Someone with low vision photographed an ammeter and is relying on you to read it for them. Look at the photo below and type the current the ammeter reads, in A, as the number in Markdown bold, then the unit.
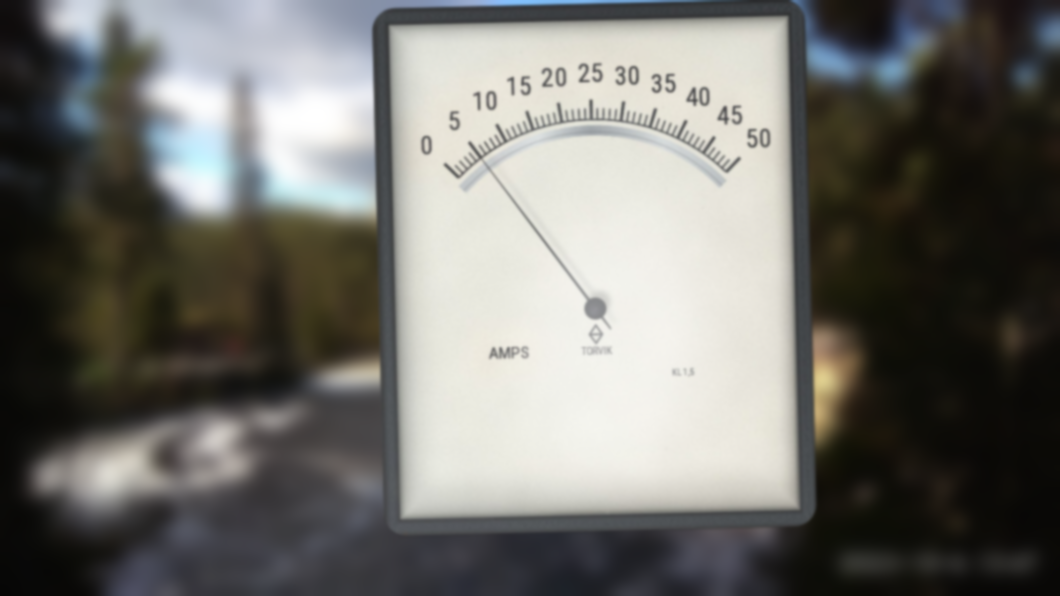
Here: **5** A
